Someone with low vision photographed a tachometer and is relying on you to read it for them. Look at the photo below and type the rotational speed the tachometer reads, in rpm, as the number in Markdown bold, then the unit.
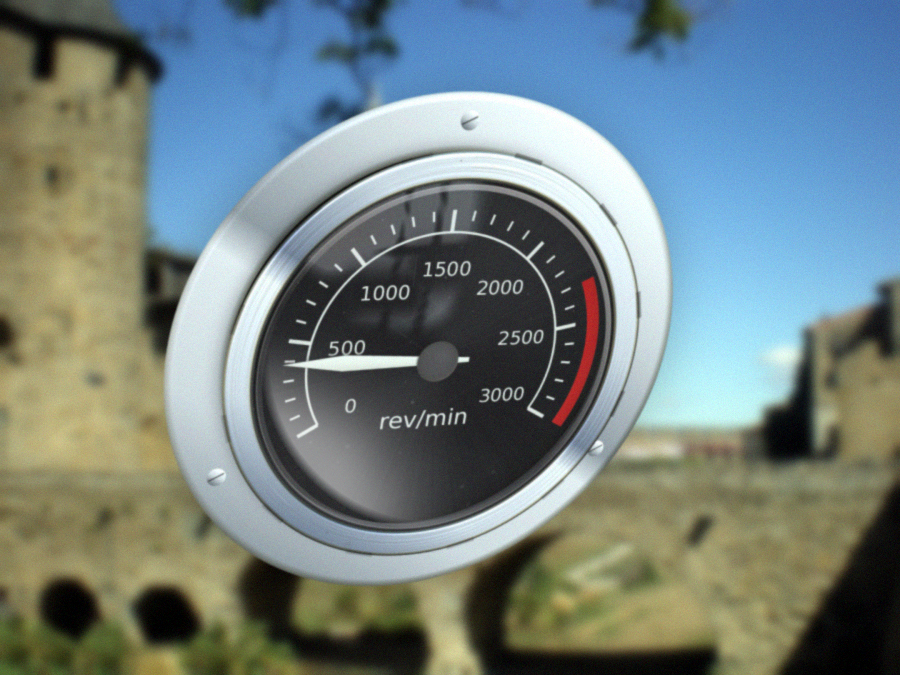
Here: **400** rpm
